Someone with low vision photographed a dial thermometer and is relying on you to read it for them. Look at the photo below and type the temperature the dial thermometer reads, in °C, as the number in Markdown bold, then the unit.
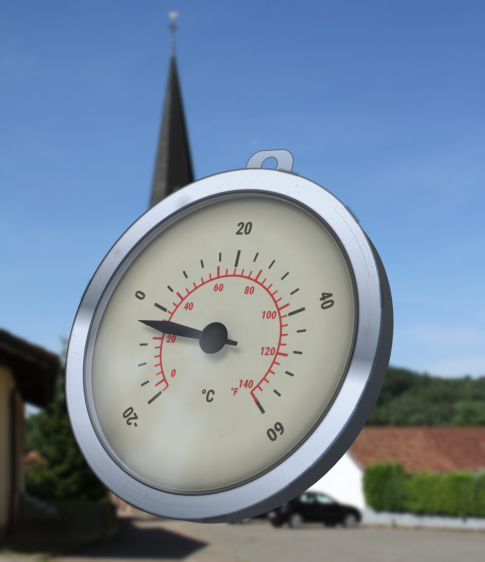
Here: **-4** °C
